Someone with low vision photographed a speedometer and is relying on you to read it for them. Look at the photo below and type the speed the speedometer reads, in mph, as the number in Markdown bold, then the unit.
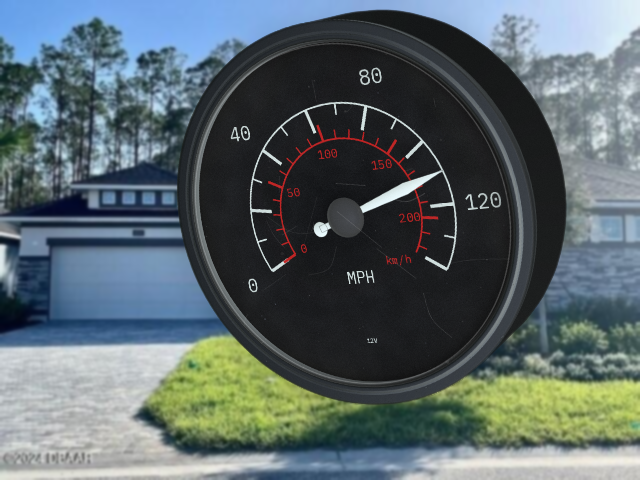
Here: **110** mph
